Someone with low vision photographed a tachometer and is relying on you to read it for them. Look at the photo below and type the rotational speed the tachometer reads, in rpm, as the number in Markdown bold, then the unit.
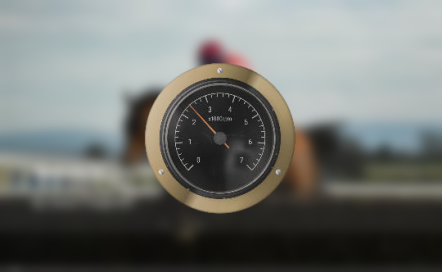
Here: **2400** rpm
